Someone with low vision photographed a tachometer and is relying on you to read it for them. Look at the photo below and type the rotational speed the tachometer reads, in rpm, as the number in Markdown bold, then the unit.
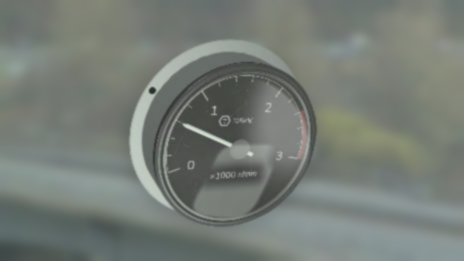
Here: **600** rpm
